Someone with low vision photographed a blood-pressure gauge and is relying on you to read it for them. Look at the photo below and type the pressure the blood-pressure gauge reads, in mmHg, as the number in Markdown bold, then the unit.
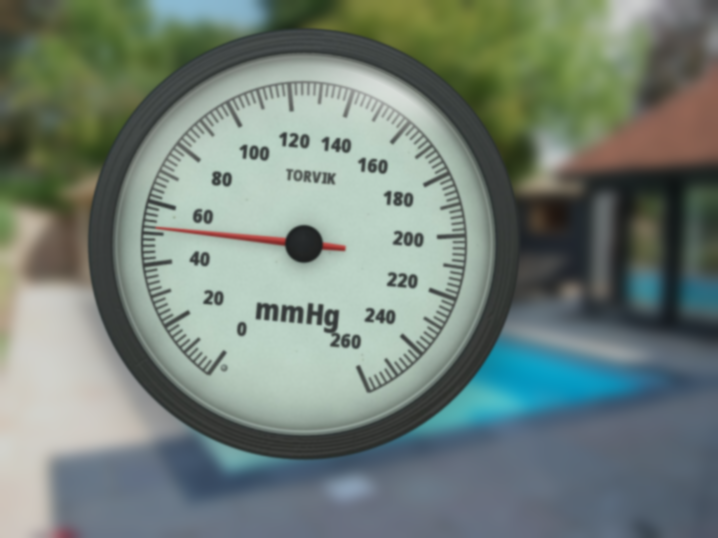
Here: **52** mmHg
